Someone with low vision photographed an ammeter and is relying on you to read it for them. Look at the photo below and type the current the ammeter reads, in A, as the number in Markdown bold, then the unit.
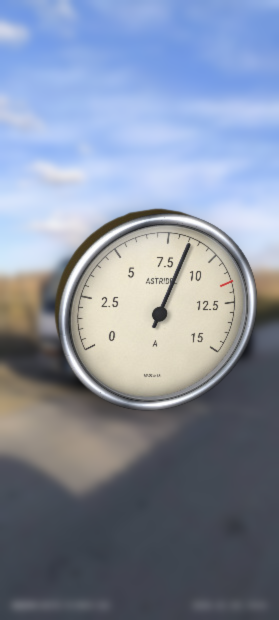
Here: **8.5** A
